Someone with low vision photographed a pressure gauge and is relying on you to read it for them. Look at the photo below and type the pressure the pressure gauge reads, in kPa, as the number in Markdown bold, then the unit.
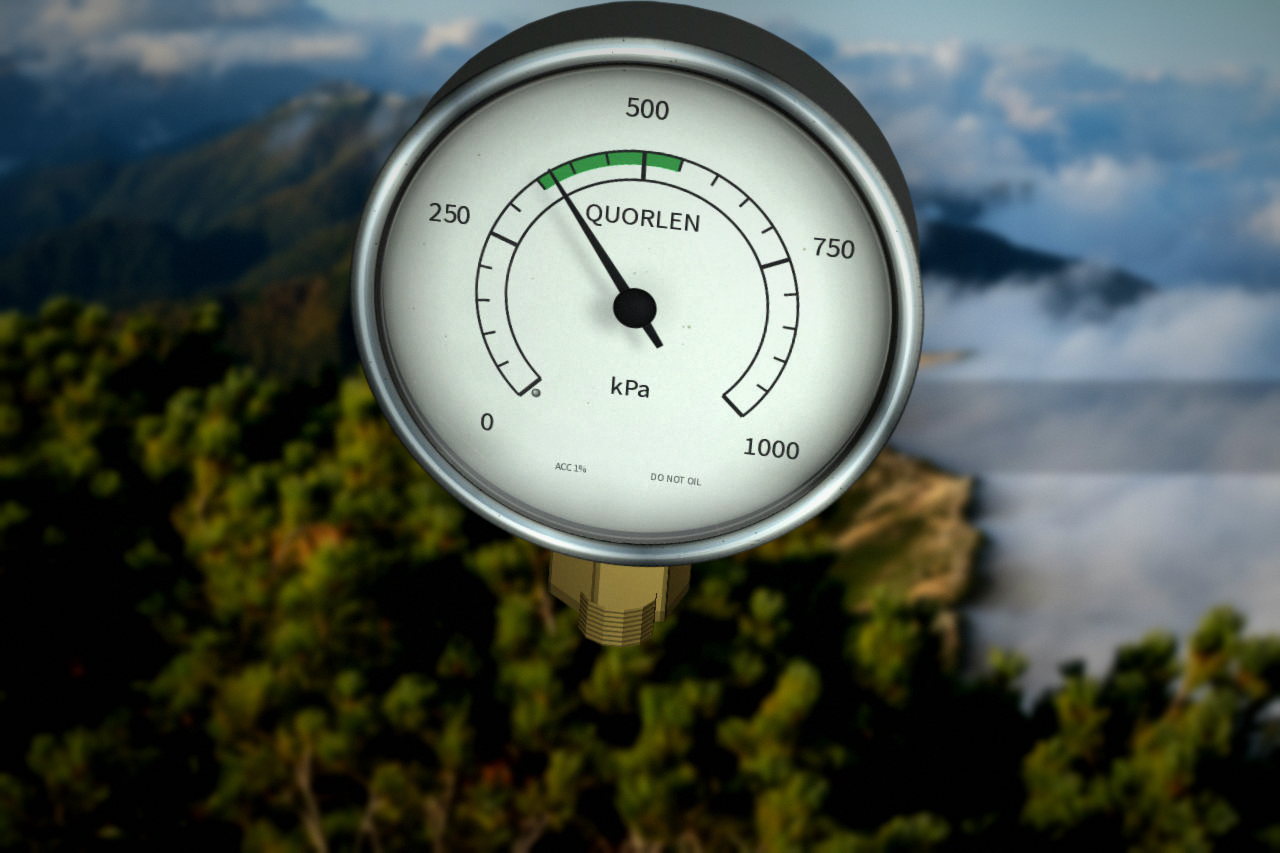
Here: **375** kPa
